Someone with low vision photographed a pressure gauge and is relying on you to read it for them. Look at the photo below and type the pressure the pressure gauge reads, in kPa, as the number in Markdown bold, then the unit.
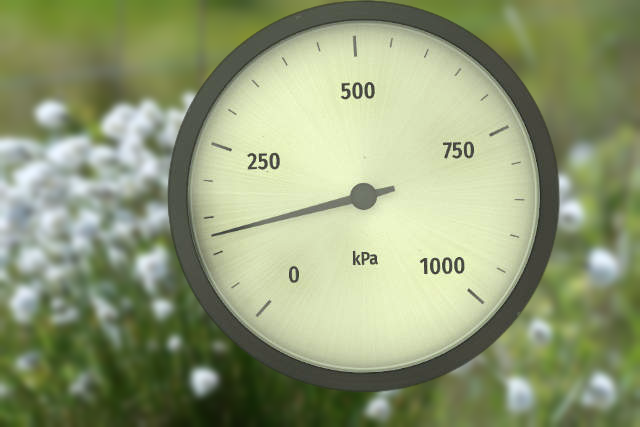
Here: **125** kPa
